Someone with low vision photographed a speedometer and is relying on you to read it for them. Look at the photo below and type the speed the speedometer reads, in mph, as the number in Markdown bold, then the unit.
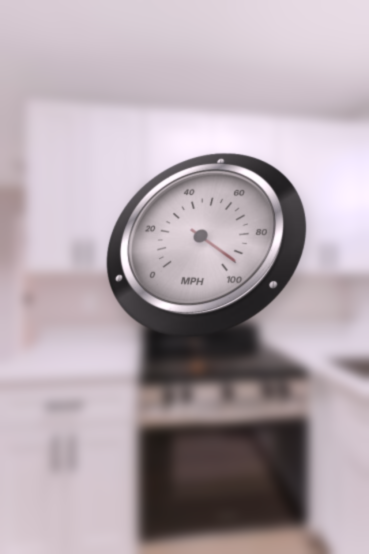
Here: **95** mph
